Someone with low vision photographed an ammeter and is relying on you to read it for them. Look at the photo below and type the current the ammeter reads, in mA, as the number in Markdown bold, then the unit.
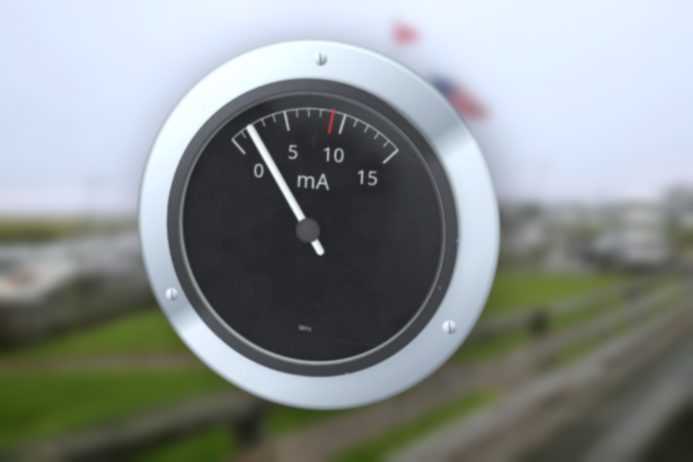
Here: **2** mA
